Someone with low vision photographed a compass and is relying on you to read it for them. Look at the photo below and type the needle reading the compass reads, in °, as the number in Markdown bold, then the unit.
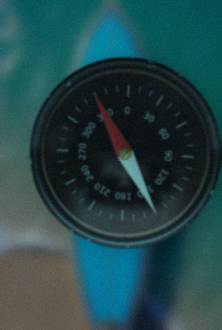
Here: **330** °
